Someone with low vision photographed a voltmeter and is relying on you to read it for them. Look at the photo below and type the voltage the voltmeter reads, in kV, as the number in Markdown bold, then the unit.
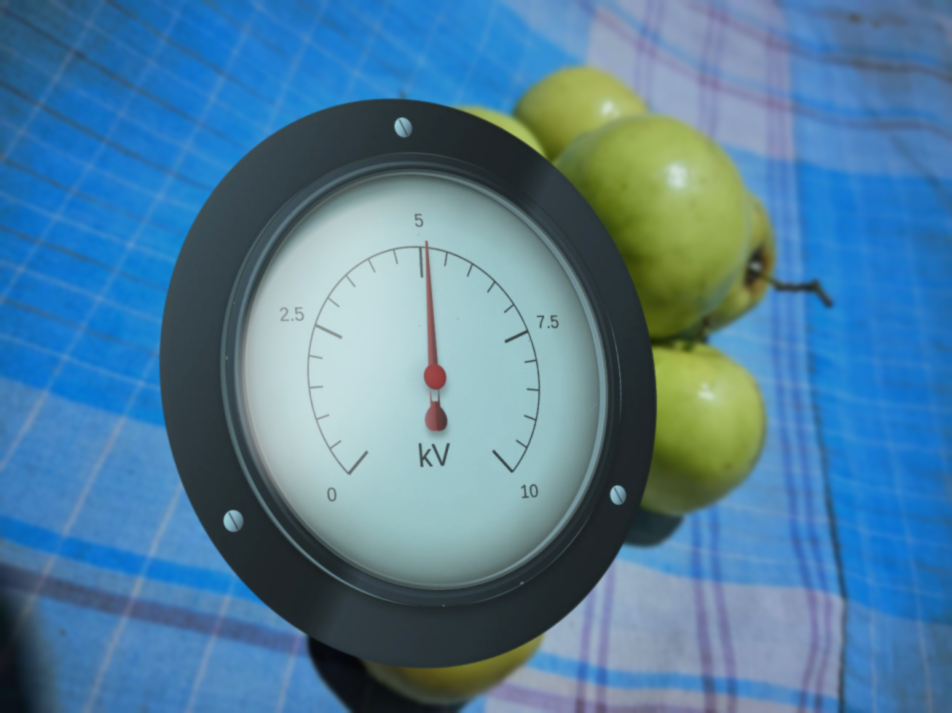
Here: **5** kV
